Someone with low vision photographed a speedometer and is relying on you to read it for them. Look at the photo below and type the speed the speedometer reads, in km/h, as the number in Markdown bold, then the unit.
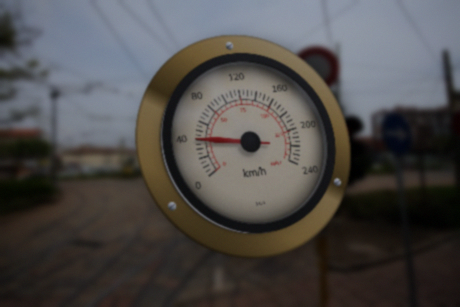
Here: **40** km/h
